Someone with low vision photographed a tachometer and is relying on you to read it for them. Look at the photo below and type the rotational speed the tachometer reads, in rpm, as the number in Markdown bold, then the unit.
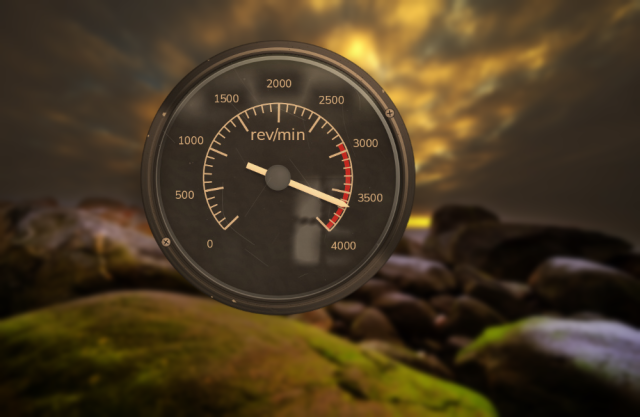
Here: **3650** rpm
